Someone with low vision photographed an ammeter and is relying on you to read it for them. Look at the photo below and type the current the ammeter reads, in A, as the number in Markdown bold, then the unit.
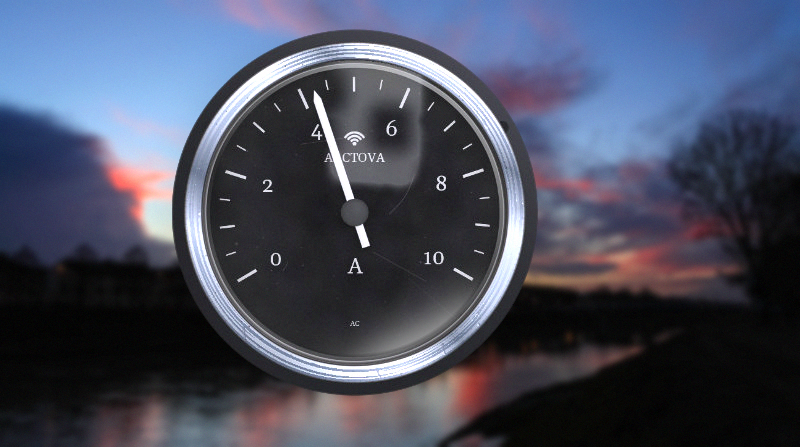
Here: **4.25** A
